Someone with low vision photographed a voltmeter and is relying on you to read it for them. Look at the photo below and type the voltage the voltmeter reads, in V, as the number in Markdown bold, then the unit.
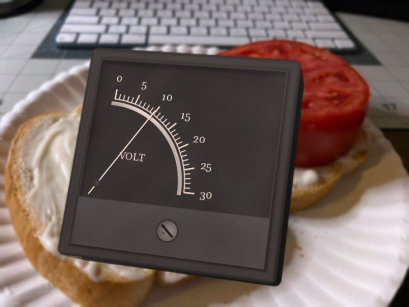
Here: **10** V
